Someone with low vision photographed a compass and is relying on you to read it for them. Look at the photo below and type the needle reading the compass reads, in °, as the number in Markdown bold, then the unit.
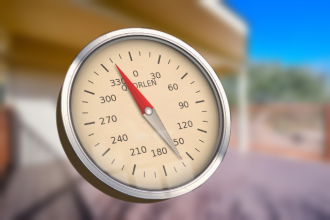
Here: **340** °
